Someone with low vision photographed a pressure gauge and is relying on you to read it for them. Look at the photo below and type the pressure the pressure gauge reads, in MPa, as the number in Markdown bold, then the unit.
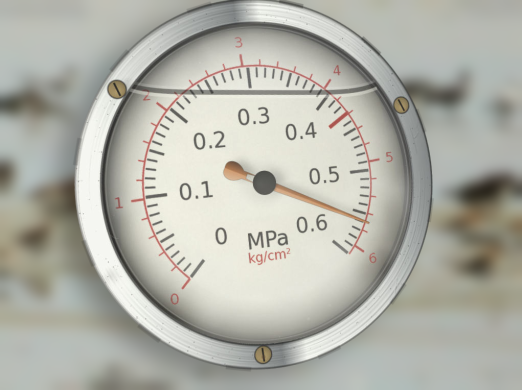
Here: **0.56** MPa
